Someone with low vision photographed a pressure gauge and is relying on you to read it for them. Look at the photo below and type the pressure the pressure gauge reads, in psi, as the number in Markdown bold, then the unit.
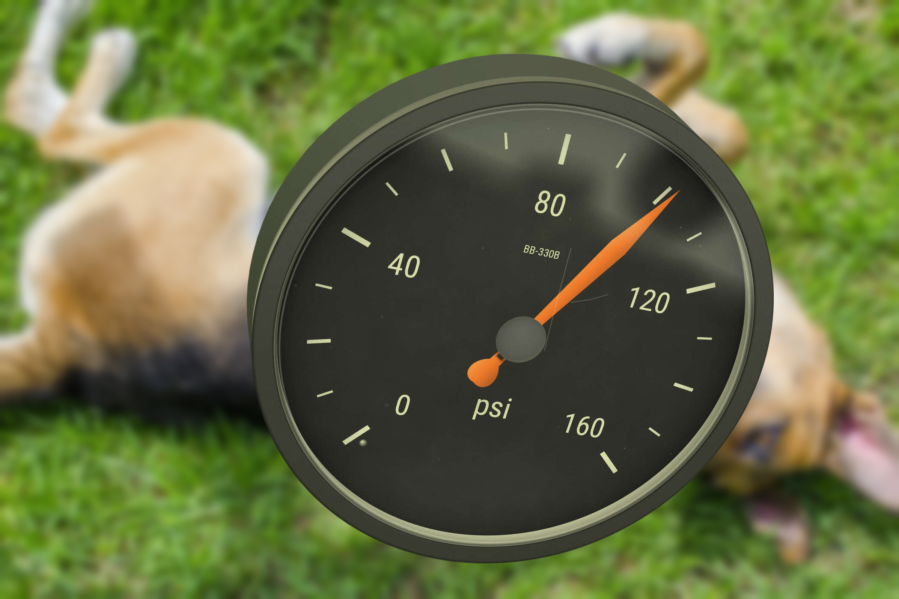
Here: **100** psi
